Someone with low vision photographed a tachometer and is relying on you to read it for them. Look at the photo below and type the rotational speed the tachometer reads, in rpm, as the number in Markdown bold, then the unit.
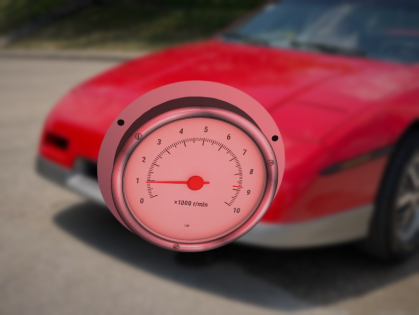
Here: **1000** rpm
